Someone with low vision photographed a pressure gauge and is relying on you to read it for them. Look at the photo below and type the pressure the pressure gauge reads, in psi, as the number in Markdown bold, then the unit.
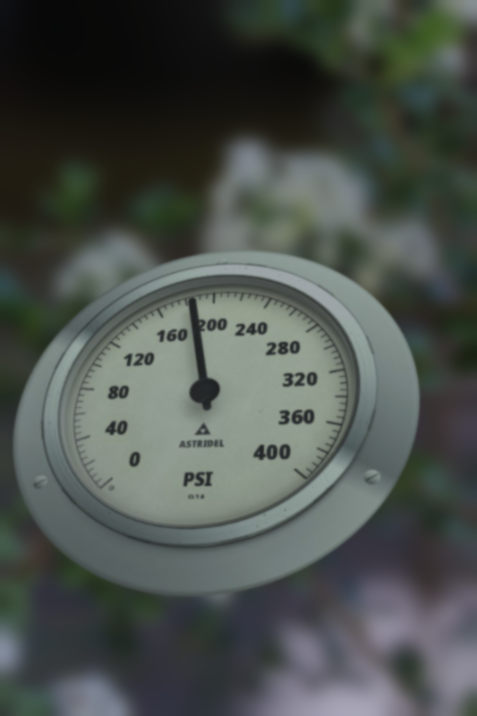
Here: **185** psi
